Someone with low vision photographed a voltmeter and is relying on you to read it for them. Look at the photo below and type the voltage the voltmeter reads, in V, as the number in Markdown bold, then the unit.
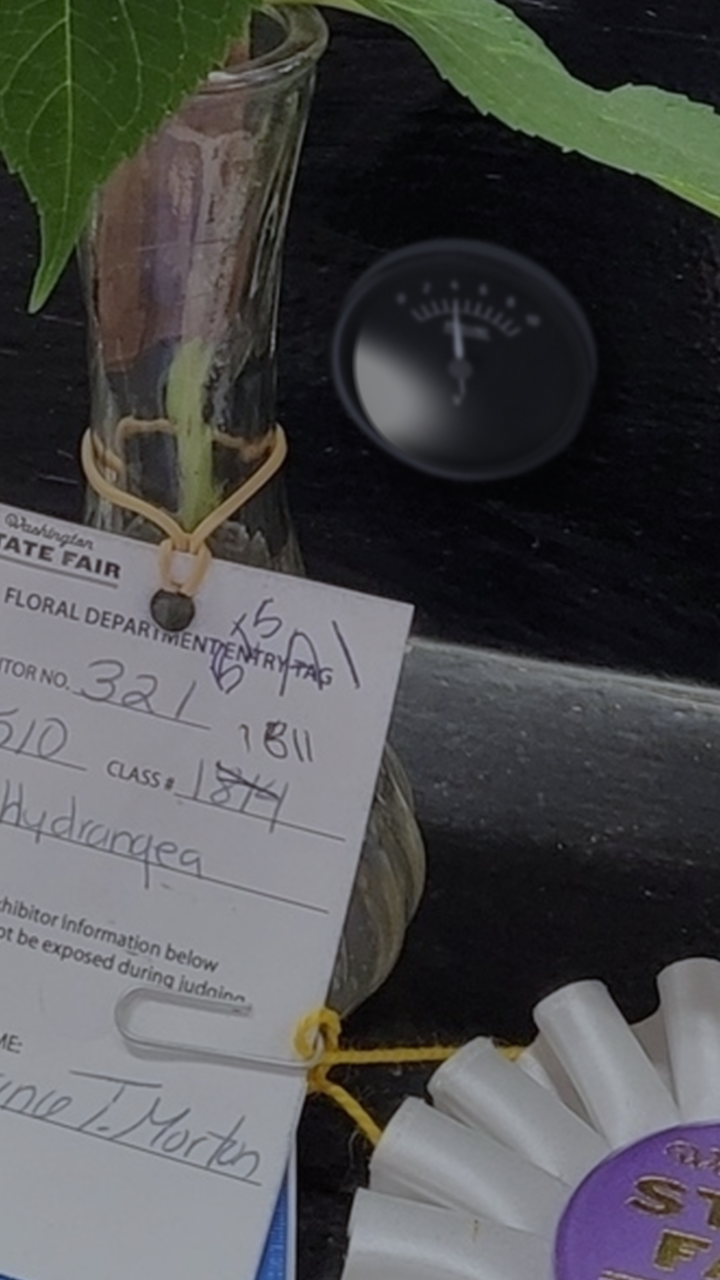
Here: **4** V
